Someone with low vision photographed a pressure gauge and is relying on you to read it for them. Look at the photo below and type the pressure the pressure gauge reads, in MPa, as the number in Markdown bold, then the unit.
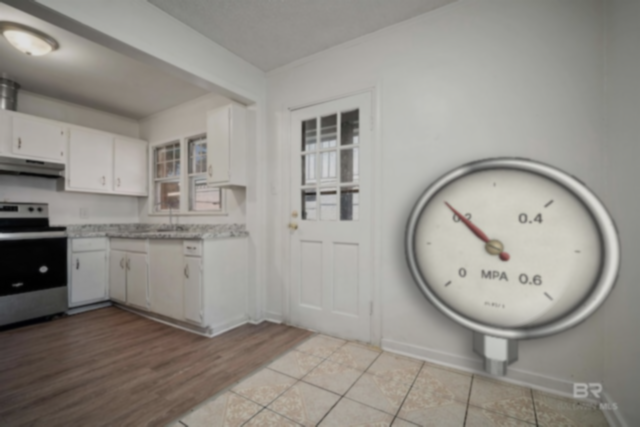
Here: **0.2** MPa
